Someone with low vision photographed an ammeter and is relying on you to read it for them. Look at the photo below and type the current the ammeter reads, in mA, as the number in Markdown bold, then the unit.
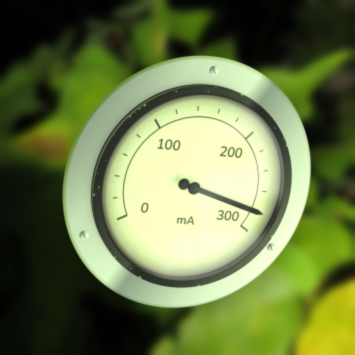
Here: **280** mA
